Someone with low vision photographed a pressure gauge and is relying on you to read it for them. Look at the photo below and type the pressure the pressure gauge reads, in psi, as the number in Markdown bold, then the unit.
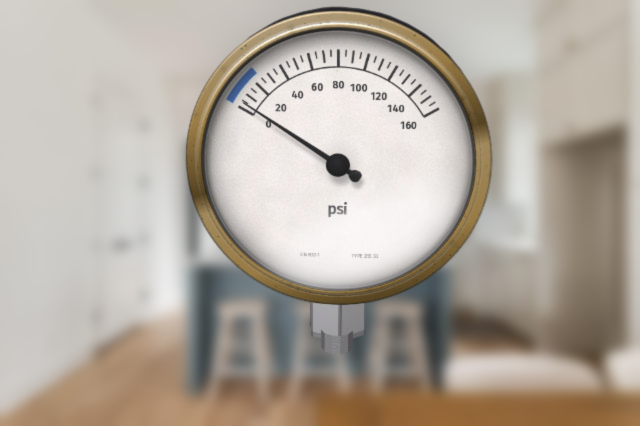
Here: **5** psi
